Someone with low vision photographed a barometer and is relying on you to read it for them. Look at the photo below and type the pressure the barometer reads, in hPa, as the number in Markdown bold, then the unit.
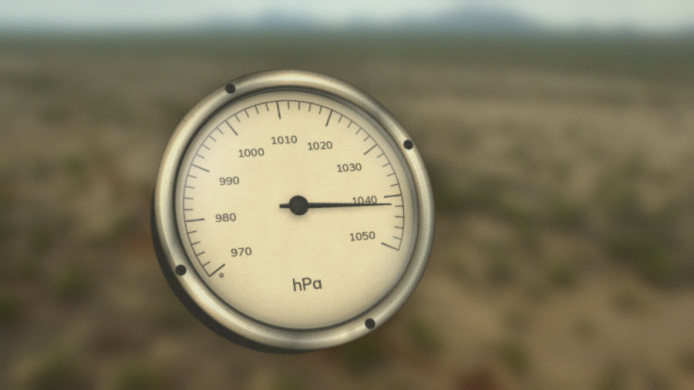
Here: **1042** hPa
